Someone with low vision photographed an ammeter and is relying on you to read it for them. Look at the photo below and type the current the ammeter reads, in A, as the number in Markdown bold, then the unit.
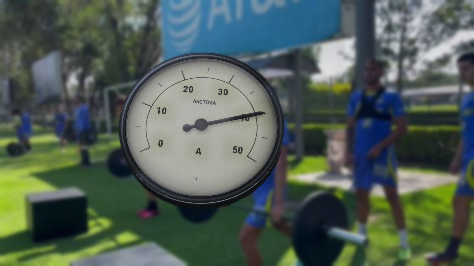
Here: **40** A
